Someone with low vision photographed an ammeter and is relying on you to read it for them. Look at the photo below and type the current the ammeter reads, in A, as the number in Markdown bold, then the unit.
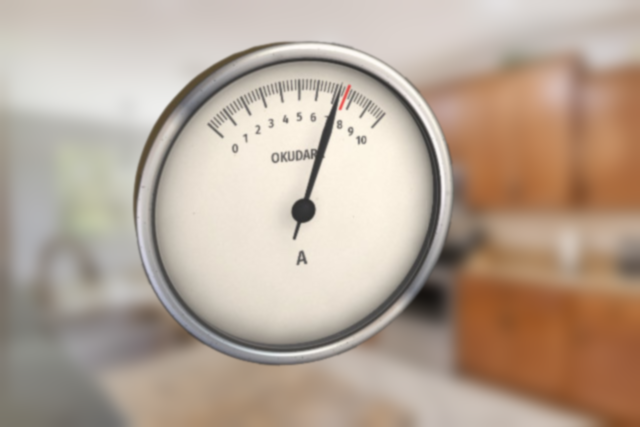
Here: **7** A
